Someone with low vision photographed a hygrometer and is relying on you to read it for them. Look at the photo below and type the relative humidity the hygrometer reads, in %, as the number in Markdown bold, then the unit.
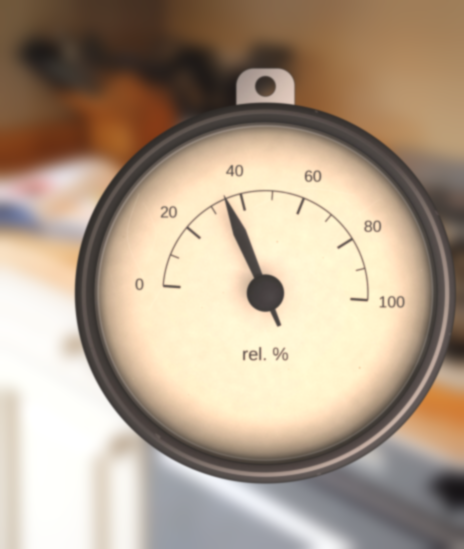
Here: **35** %
